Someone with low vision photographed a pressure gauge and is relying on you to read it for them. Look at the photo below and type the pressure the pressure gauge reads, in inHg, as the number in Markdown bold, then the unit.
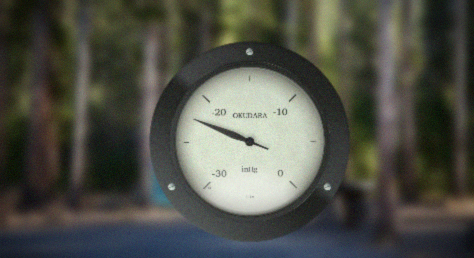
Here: **-22.5** inHg
